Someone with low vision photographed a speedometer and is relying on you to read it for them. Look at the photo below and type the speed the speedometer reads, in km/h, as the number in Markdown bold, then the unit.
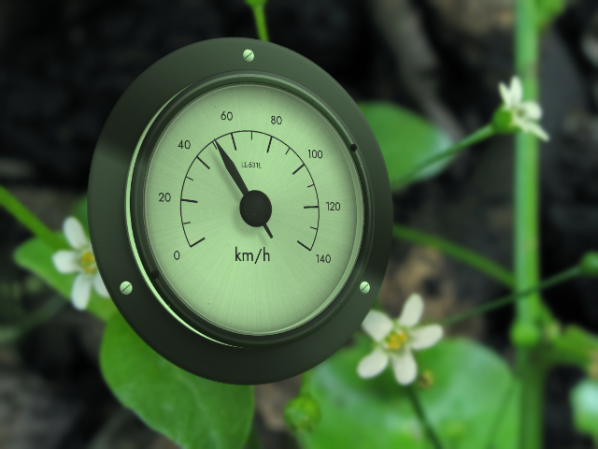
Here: **50** km/h
